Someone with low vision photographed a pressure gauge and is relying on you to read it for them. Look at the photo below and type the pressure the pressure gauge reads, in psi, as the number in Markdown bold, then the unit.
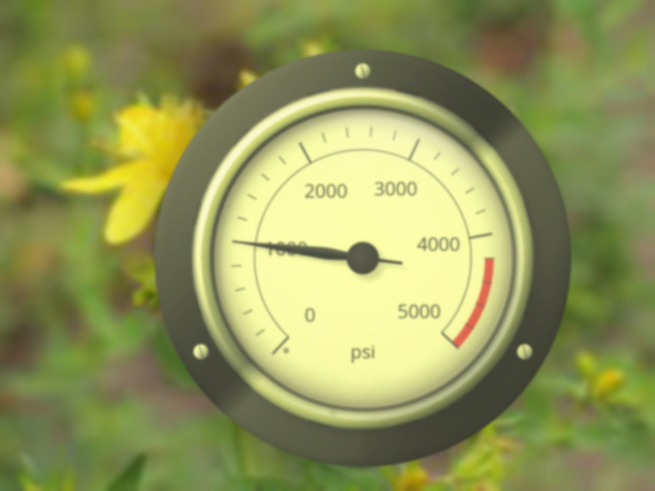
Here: **1000** psi
